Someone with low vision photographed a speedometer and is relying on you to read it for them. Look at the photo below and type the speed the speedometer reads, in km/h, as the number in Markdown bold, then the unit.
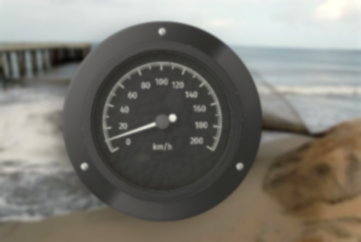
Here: **10** km/h
